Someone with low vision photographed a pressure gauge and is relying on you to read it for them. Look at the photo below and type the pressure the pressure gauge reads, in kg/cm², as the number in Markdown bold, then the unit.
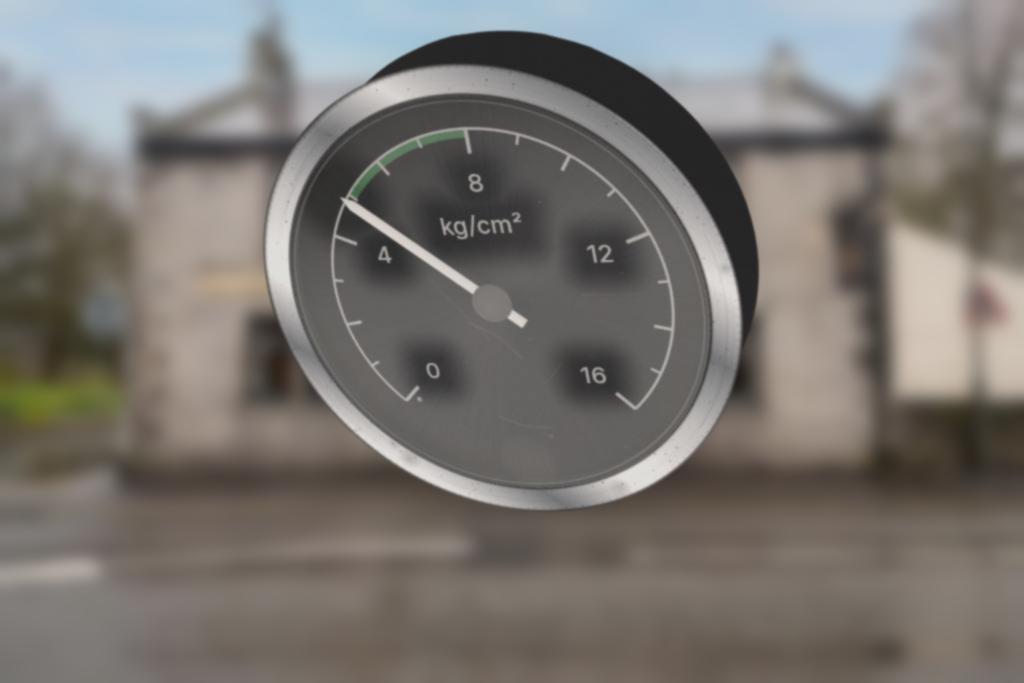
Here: **5** kg/cm²
